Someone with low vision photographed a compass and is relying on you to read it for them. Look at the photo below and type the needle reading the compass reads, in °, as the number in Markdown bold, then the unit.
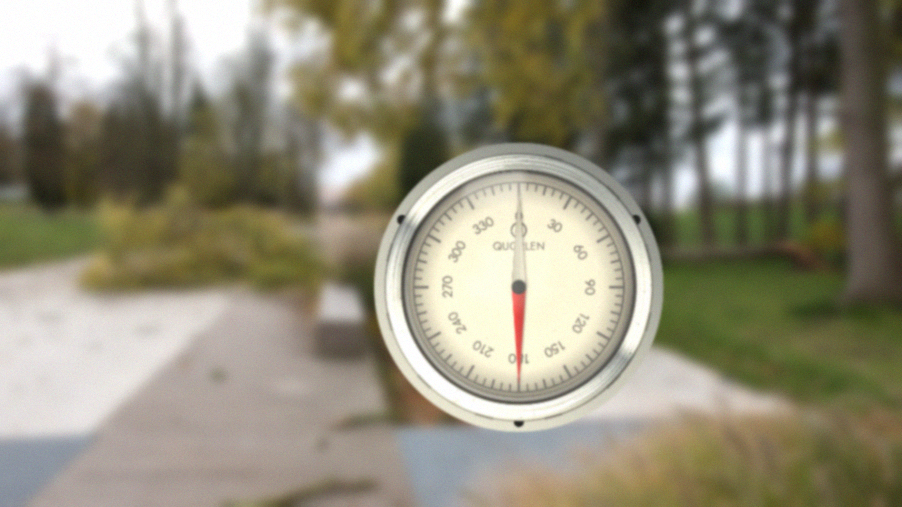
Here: **180** °
